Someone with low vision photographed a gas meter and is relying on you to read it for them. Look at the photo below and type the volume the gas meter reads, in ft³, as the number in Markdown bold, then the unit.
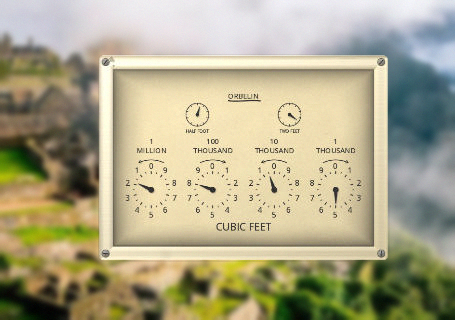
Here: **180500** ft³
